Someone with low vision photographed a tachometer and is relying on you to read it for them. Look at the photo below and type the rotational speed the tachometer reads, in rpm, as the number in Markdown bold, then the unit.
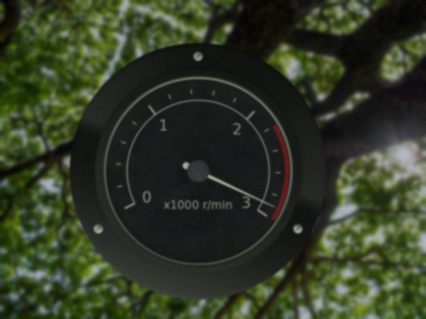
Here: **2900** rpm
